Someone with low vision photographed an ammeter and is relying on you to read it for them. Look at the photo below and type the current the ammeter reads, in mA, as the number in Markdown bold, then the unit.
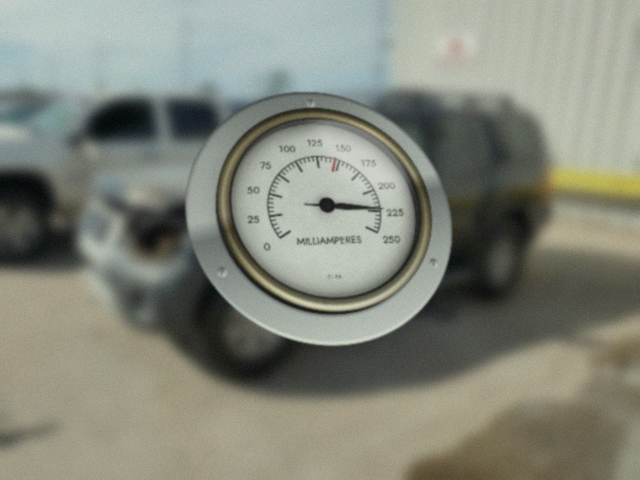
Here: **225** mA
